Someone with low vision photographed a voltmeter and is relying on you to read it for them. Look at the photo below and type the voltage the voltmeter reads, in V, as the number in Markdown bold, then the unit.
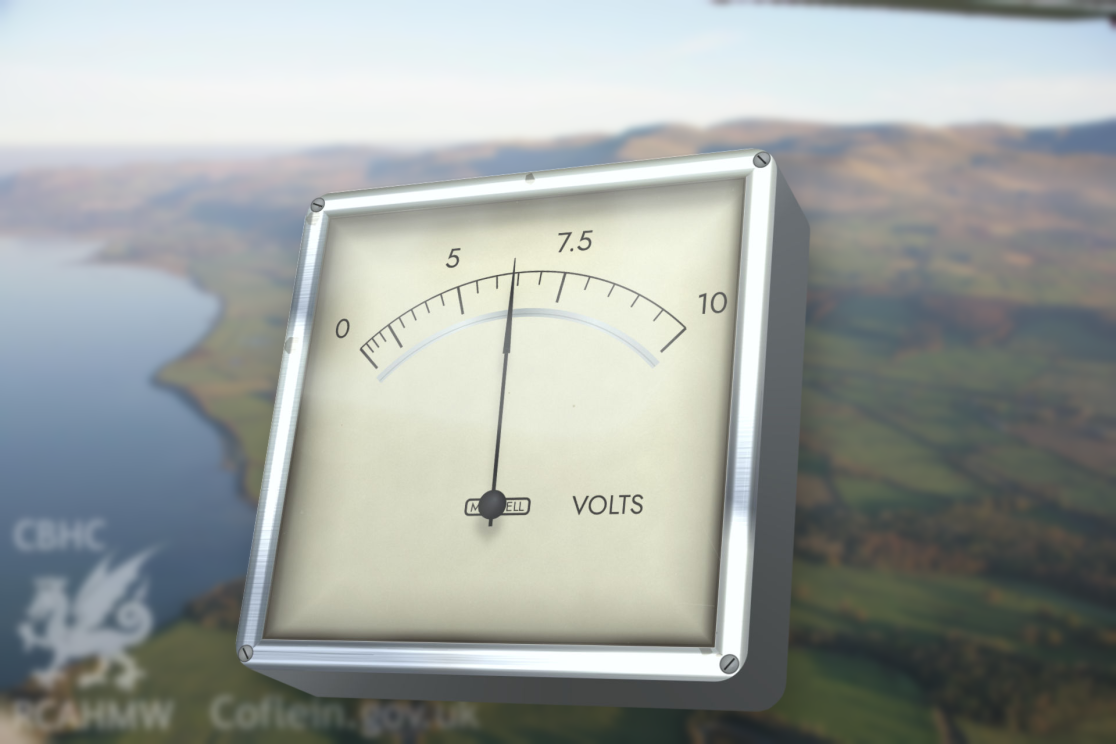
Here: **6.5** V
